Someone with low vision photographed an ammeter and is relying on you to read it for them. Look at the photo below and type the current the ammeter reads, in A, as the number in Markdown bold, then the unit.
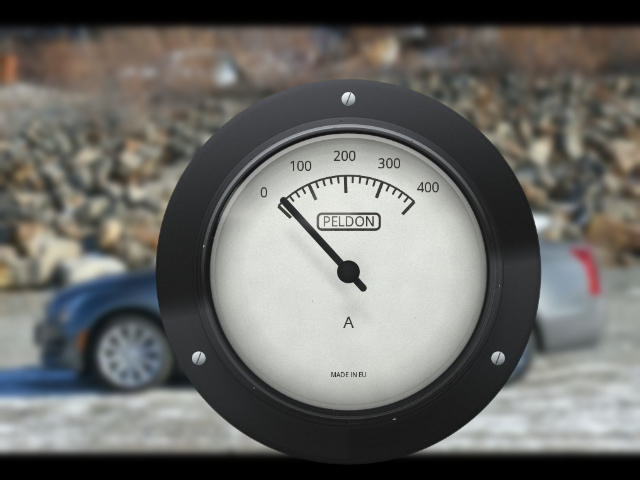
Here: **20** A
